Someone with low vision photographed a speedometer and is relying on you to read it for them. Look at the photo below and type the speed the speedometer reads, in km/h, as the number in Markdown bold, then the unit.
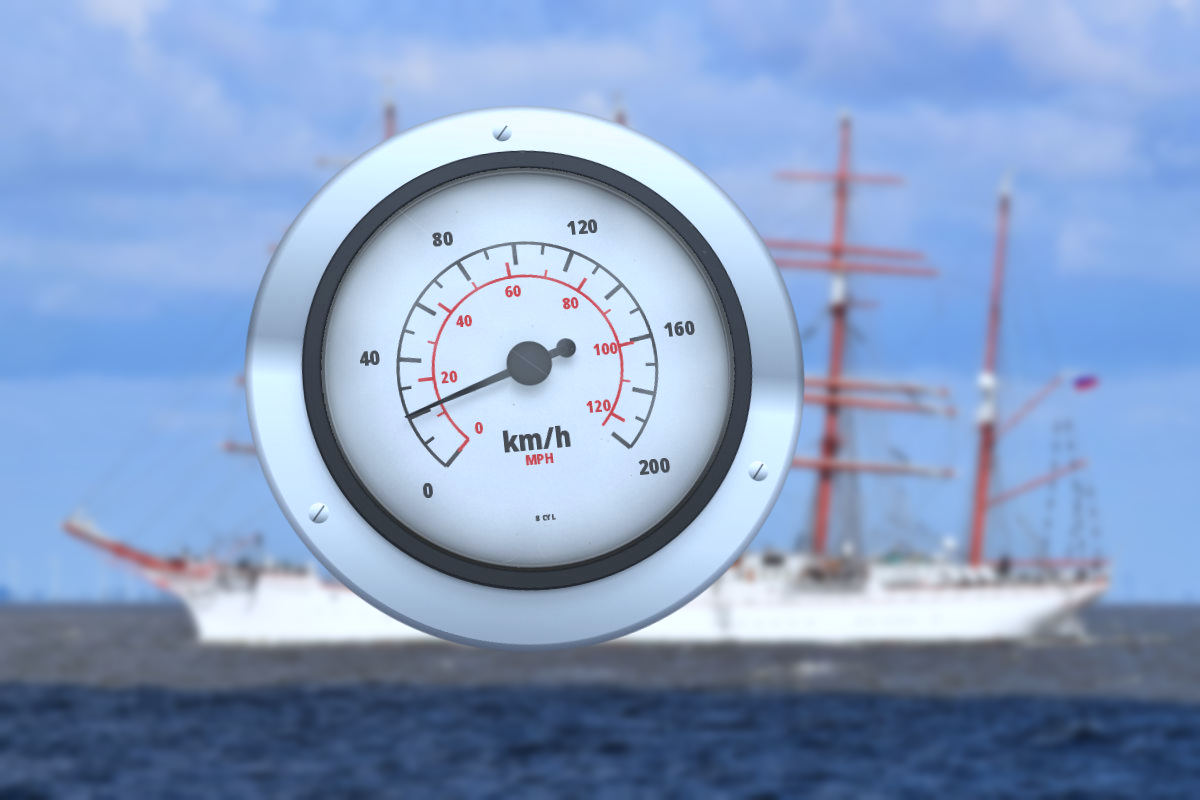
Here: **20** km/h
